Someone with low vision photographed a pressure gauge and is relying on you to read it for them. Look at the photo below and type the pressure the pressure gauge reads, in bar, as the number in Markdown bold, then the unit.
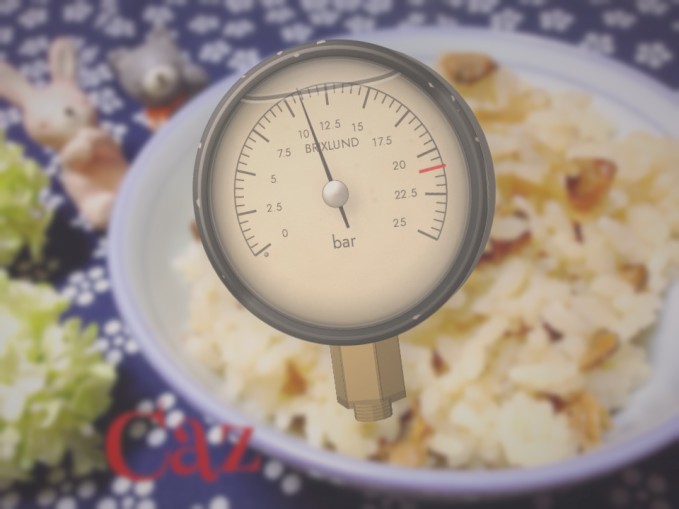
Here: **11** bar
